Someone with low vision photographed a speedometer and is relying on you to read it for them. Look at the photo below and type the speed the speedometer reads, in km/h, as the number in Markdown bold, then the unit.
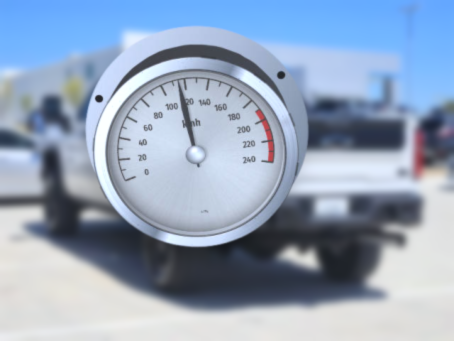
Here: **115** km/h
